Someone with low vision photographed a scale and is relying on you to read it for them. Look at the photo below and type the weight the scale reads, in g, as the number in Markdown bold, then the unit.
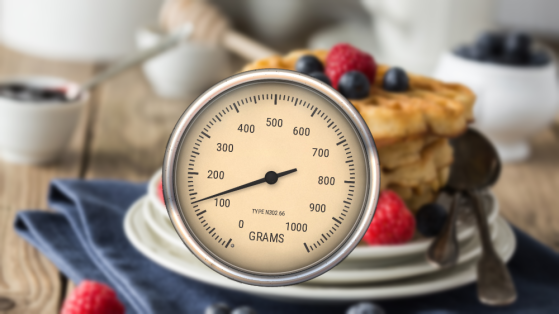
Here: **130** g
